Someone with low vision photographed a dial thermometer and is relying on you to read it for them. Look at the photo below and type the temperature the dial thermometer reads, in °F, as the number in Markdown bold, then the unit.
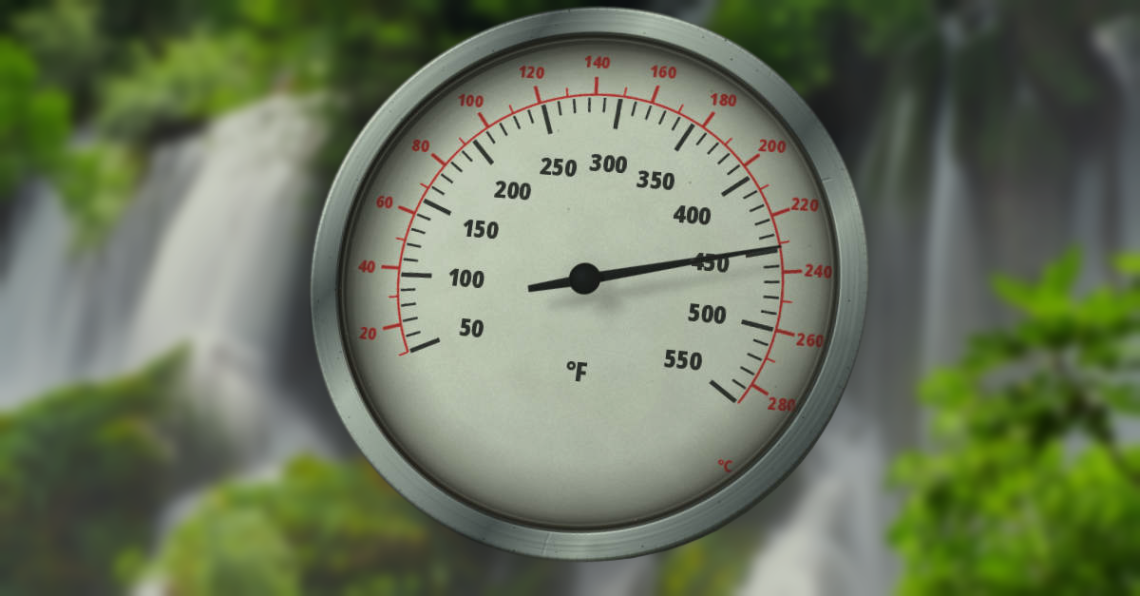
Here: **450** °F
